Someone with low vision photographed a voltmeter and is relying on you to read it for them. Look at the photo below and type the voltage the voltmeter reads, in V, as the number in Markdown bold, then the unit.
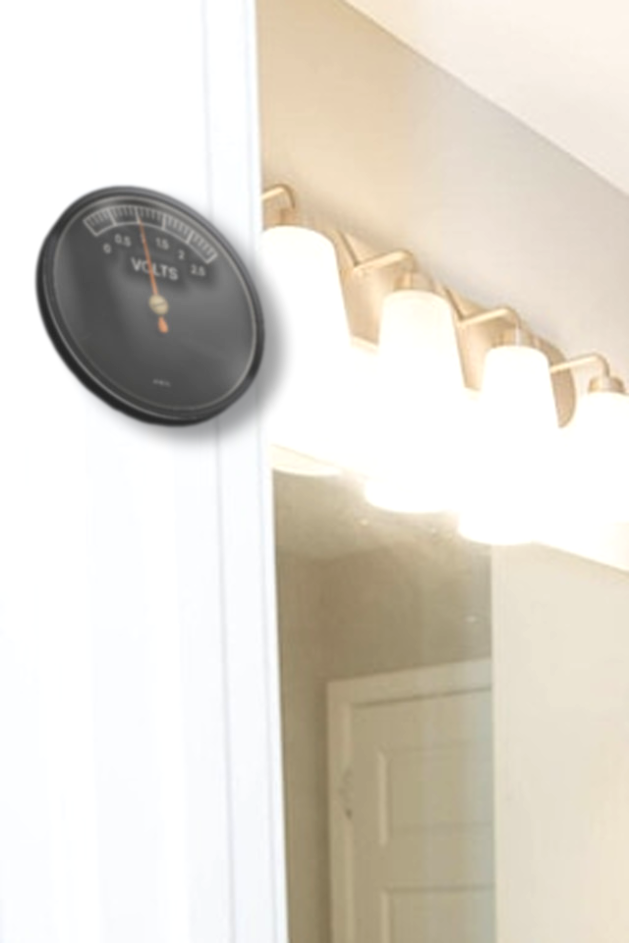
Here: **1** V
